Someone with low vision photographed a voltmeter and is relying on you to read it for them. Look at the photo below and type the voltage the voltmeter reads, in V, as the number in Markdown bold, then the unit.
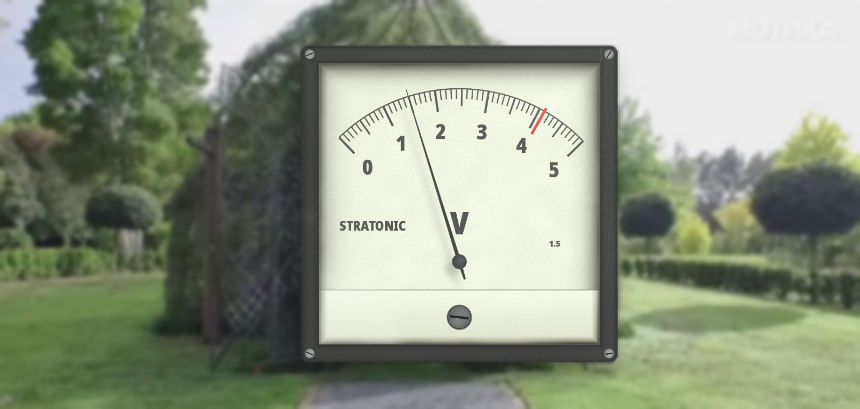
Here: **1.5** V
